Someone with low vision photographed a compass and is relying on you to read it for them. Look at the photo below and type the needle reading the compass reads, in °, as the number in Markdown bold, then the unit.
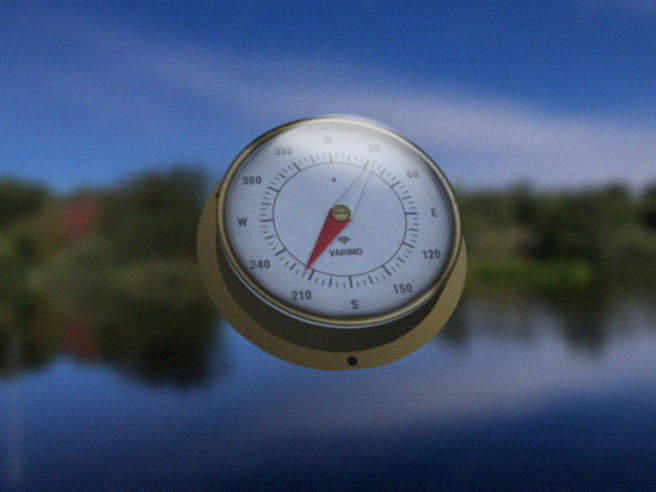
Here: **215** °
